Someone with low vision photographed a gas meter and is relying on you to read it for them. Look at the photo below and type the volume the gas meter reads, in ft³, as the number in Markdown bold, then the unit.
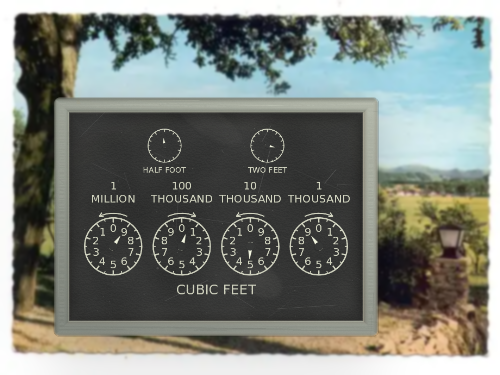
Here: **904900** ft³
